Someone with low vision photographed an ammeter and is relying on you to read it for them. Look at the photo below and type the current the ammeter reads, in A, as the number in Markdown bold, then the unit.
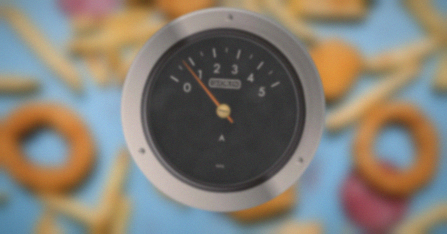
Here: **0.75** A
